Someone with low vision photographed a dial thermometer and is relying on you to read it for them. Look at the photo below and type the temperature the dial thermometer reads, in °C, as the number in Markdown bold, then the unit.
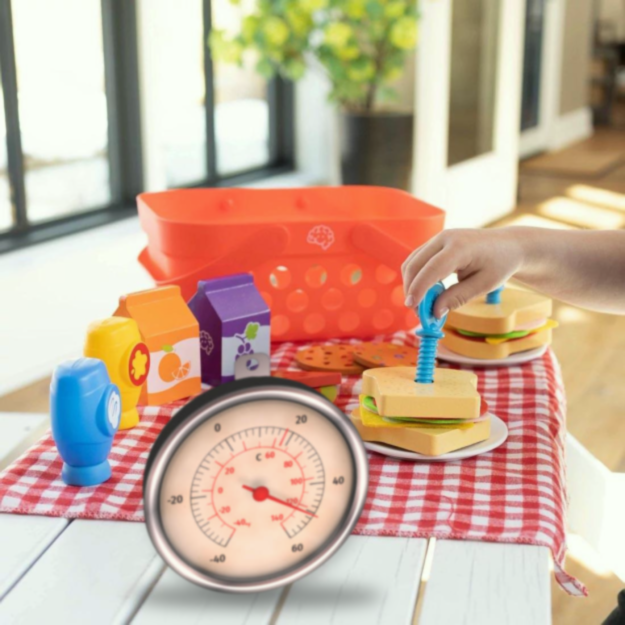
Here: **50** °C
